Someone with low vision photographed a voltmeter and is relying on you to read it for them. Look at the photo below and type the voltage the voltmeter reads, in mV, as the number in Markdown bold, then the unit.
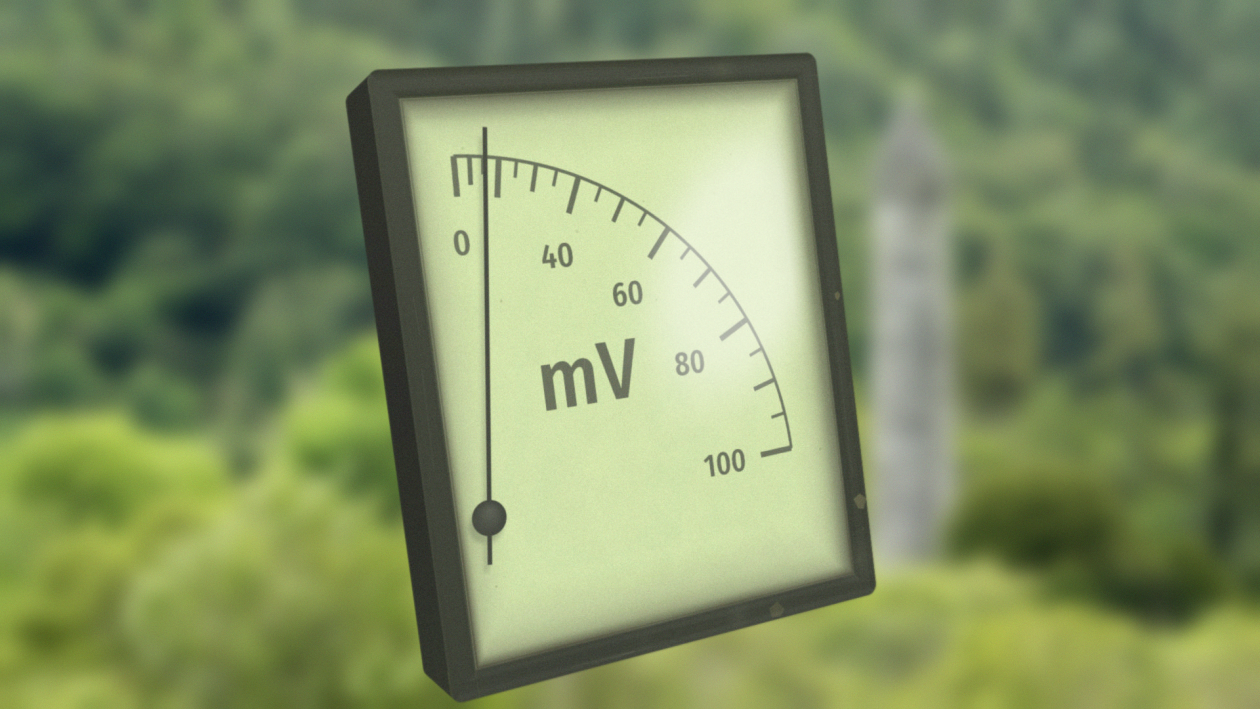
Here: **15** mV
